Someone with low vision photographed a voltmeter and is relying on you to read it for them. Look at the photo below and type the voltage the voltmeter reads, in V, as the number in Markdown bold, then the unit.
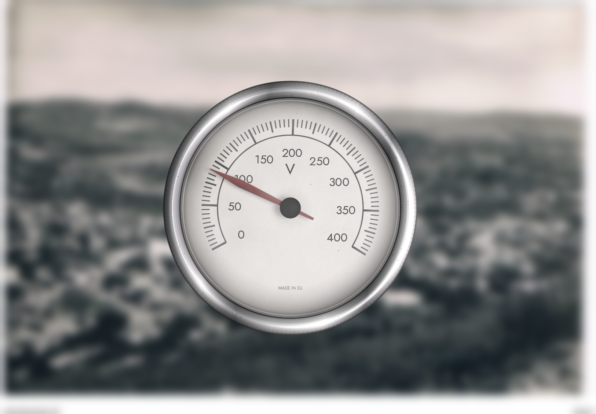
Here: **90** V
